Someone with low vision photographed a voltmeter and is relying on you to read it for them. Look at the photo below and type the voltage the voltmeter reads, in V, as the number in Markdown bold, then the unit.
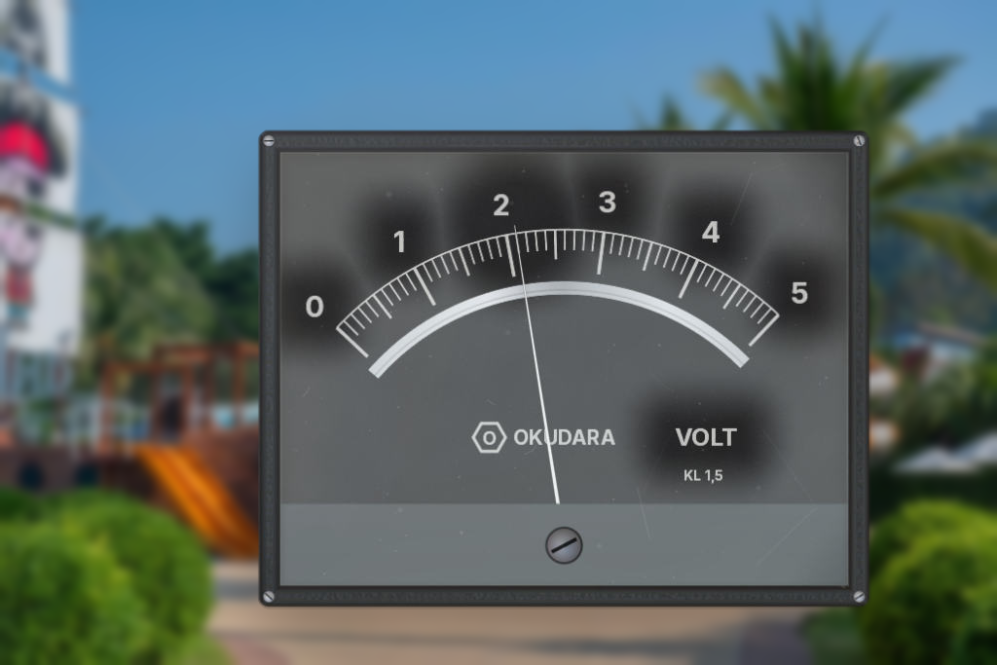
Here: **2.1** V
